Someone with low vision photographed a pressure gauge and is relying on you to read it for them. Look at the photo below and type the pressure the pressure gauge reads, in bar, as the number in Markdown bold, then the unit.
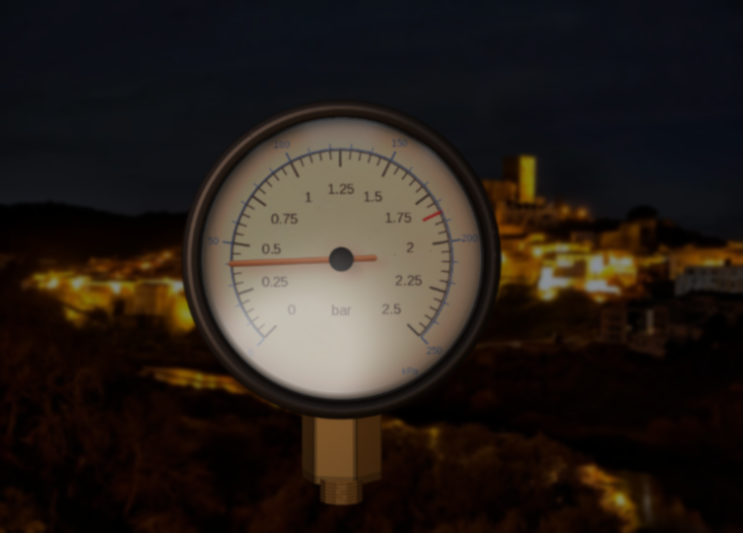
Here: **0.4** bar
